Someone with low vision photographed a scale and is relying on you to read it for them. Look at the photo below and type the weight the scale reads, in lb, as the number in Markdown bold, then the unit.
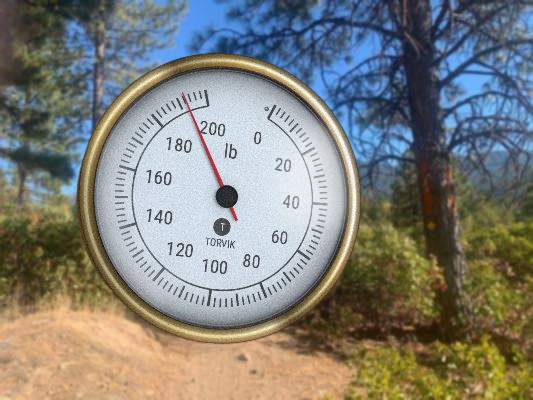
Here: **192** lb
